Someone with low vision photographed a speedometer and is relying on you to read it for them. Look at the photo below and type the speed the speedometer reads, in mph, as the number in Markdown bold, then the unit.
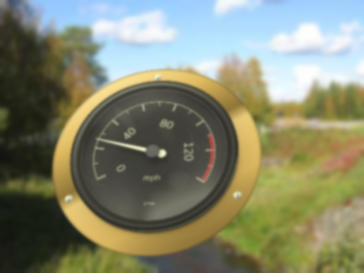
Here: **25** mph
